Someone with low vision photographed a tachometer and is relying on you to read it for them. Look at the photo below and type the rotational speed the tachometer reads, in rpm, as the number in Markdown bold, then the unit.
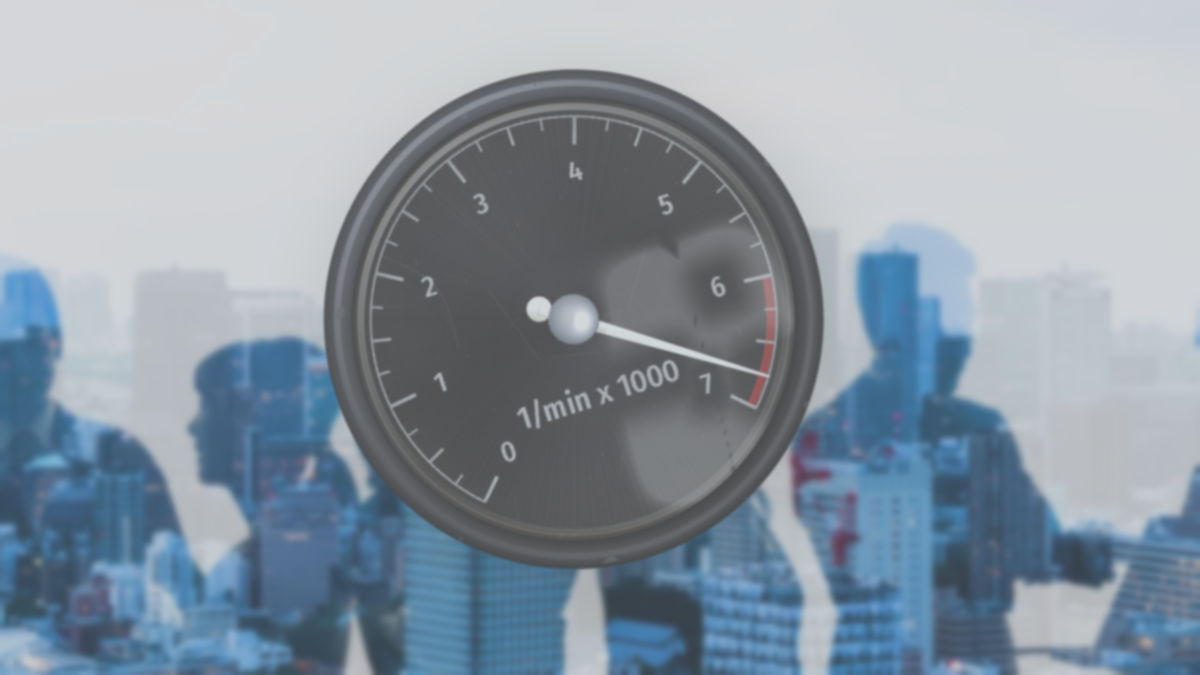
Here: **6750** rpm
